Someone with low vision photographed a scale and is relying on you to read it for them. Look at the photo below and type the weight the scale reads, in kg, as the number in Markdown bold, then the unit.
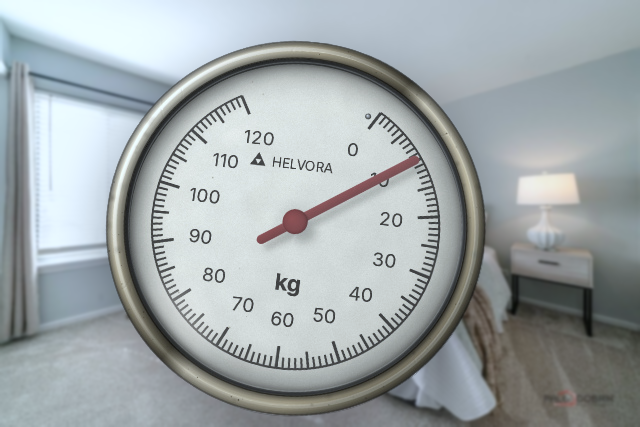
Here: **10** kg
